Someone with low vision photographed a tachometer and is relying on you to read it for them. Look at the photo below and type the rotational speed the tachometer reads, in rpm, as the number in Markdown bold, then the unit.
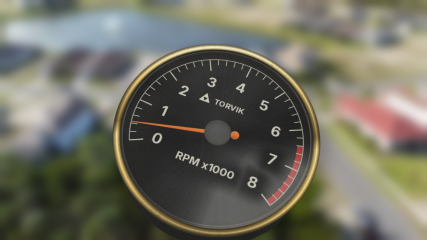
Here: **400** rpm
